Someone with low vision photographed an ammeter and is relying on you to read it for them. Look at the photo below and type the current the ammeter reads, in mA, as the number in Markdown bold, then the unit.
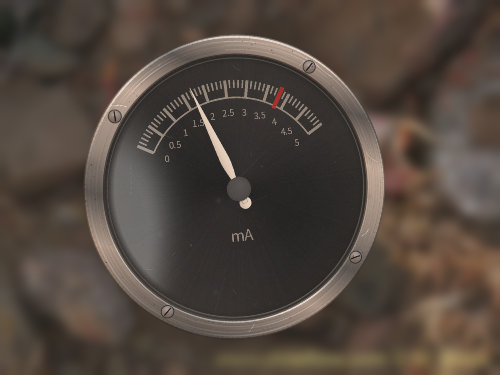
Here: **1.7** mA
